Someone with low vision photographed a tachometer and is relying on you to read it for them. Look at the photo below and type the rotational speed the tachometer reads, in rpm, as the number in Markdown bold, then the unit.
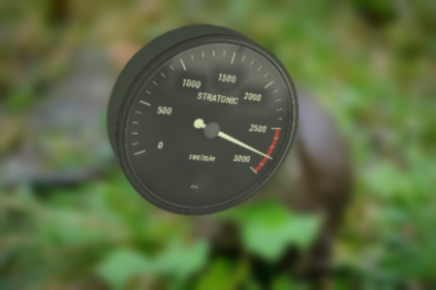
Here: **2800** rpm
